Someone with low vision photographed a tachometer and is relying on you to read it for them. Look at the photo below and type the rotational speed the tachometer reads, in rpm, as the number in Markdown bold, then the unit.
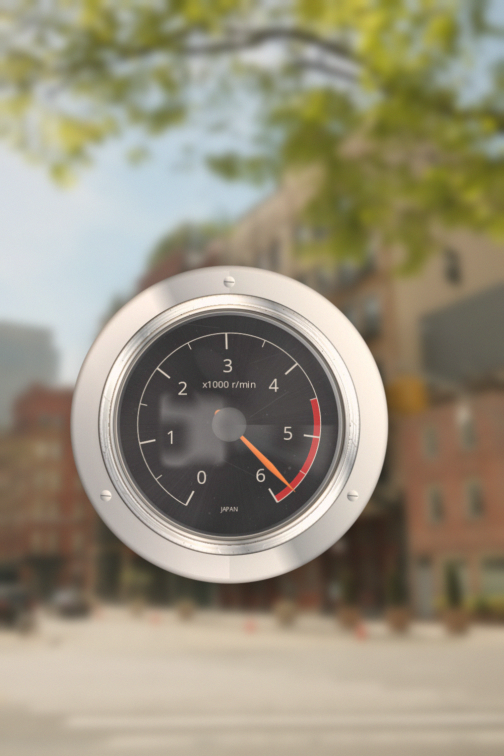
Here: **5750** rpm
